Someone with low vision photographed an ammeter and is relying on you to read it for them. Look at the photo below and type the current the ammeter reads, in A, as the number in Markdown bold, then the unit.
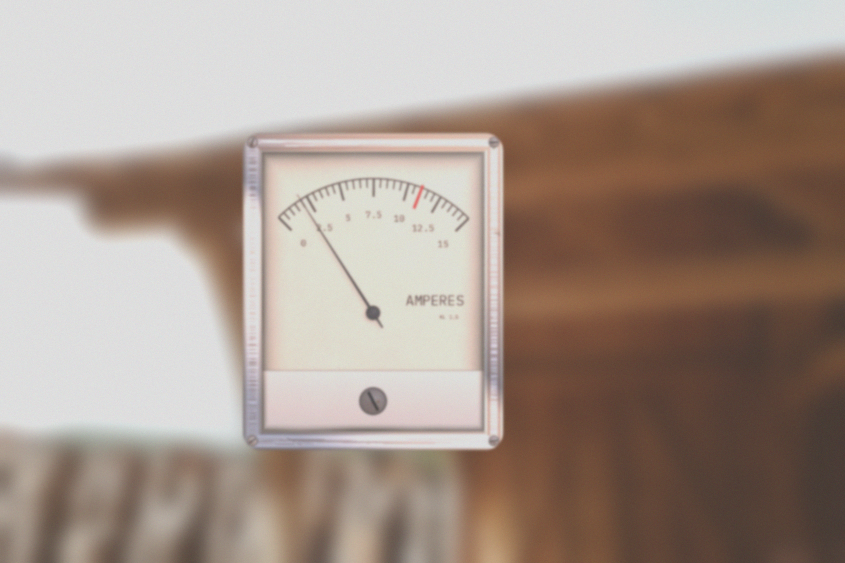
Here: **2** A
